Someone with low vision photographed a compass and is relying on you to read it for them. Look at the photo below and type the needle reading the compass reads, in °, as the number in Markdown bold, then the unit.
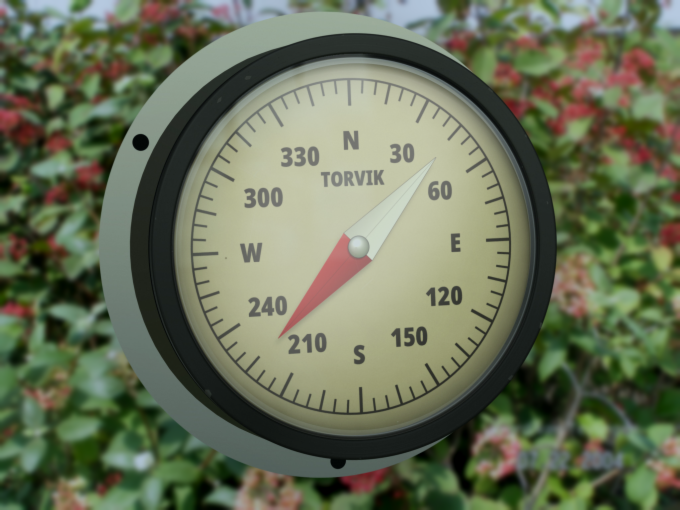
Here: **225** °
